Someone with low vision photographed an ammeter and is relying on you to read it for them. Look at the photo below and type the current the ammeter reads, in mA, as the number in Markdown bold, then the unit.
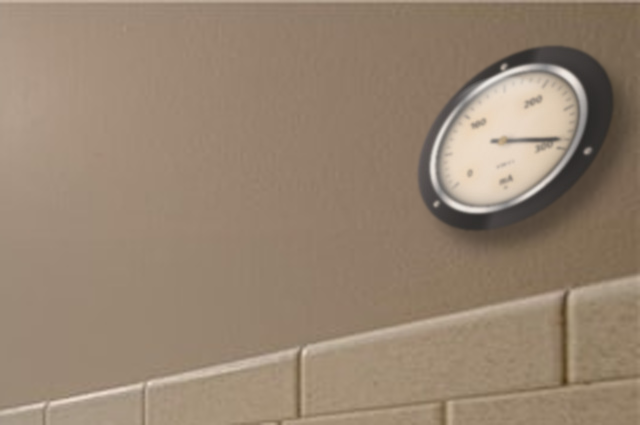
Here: **290** mA
